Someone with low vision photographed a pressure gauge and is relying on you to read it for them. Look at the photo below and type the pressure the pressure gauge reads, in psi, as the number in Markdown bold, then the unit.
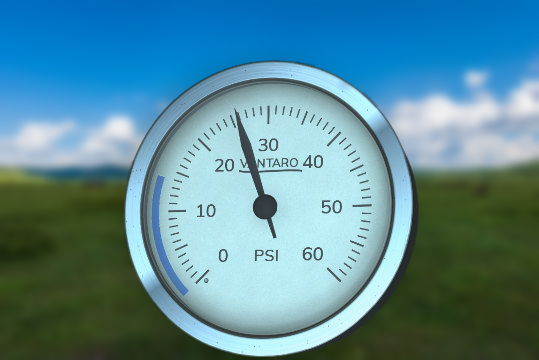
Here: **26** psi
